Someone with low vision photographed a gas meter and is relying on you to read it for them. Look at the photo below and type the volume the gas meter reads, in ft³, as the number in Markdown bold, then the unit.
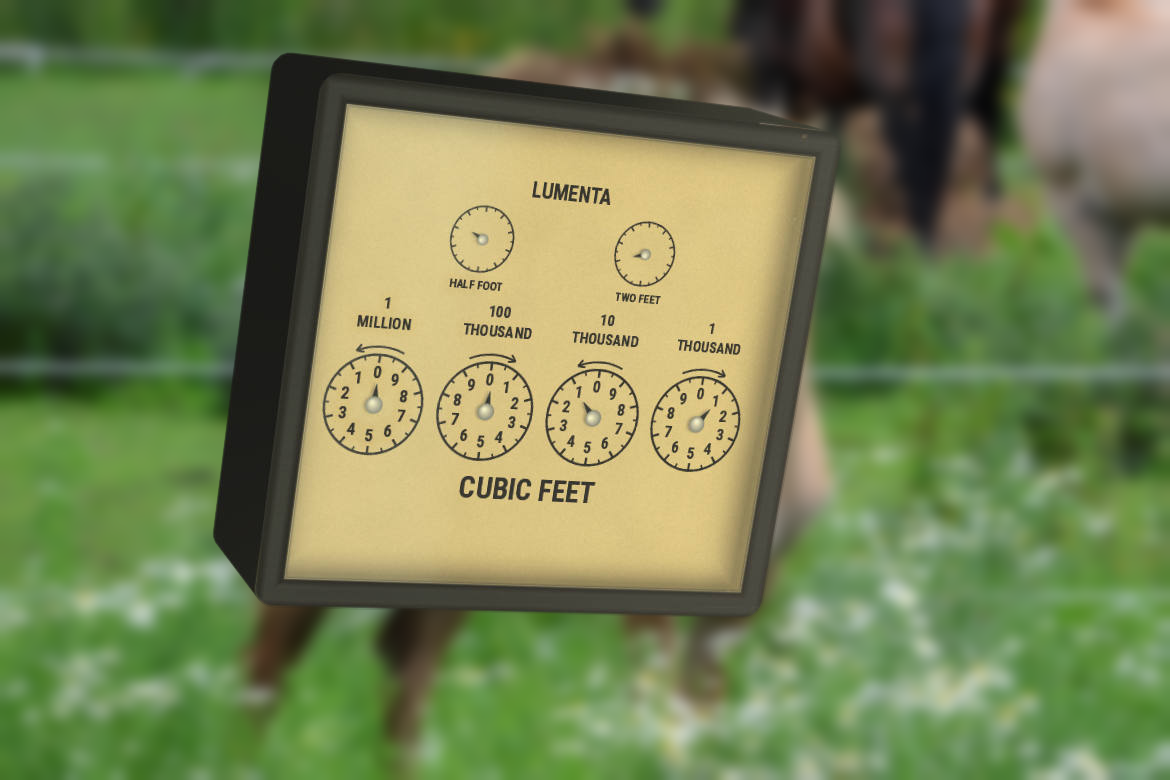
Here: **1100** ft³
